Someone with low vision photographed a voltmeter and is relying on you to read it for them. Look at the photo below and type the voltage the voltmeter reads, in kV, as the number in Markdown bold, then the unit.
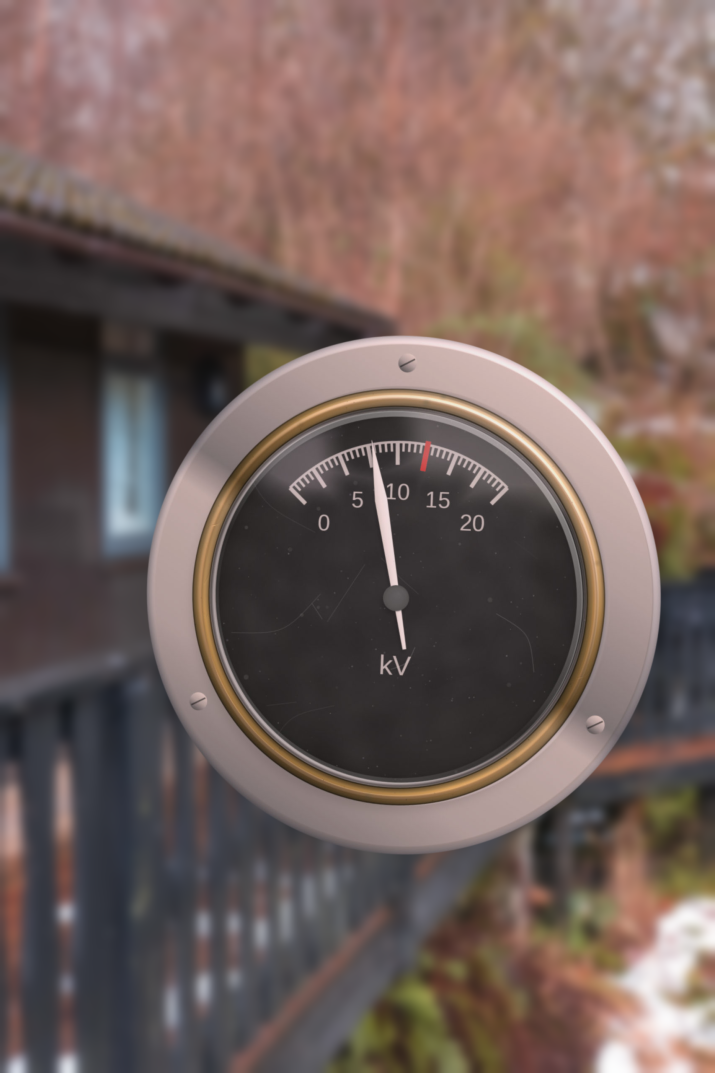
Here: **8** kV
